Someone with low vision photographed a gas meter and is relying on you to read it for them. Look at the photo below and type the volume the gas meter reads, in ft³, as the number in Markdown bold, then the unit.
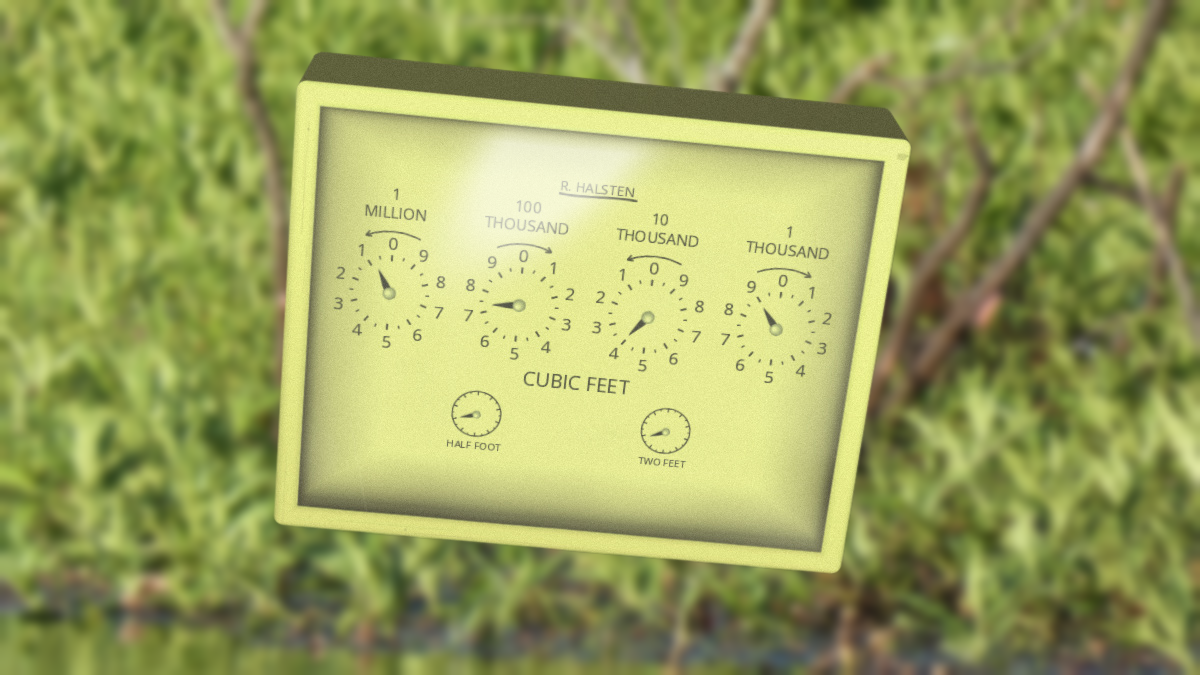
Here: **73900** ft³
